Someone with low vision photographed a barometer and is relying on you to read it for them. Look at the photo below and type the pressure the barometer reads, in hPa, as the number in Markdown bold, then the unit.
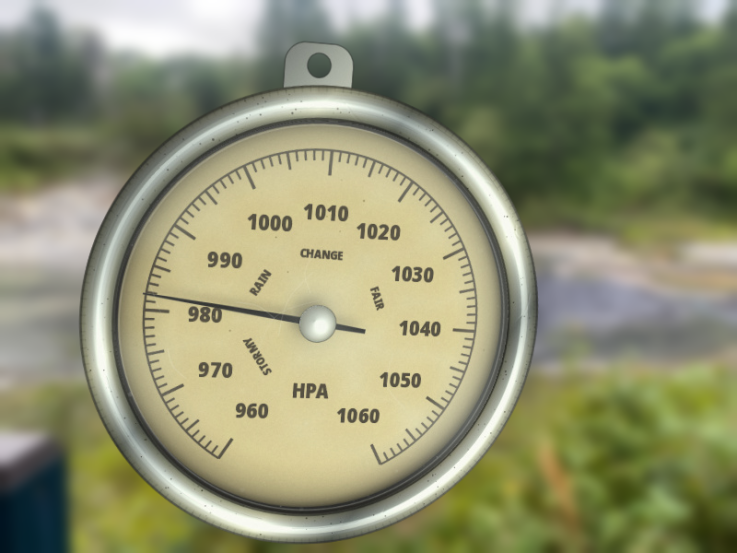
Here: **982** hPa
